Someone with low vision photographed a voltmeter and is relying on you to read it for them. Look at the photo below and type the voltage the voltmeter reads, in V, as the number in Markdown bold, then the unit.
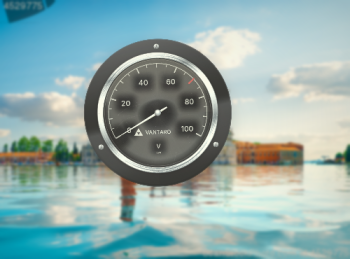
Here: **0** V
